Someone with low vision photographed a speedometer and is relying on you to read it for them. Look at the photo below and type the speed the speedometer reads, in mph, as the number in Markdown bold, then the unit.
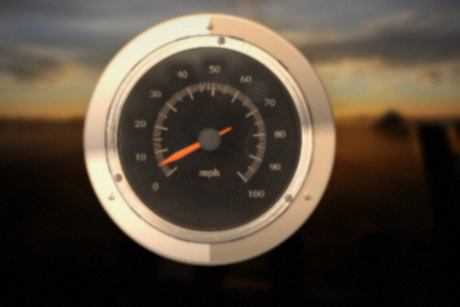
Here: **5** mph
